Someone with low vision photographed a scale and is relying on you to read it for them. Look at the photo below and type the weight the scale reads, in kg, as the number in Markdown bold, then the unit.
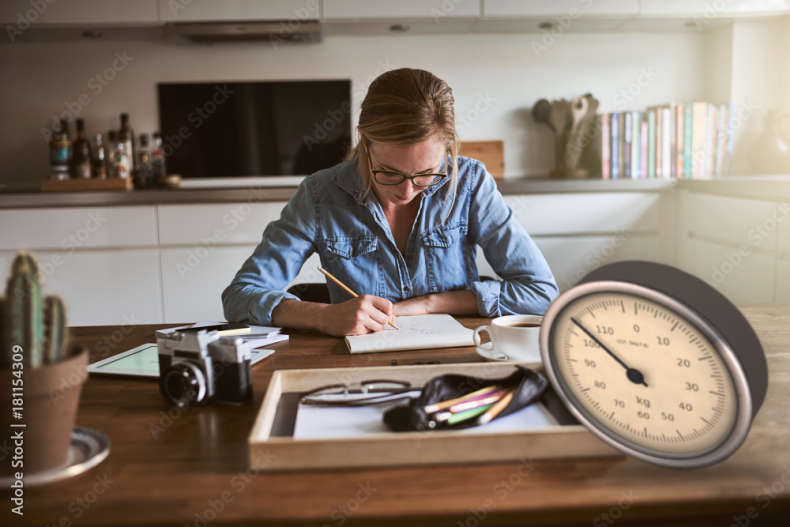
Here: **105** kg
